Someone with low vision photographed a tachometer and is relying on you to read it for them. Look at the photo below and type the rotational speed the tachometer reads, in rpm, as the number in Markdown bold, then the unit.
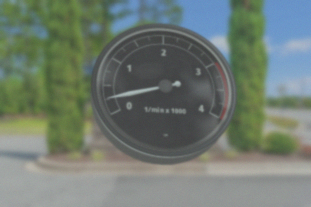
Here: **250** rpm
